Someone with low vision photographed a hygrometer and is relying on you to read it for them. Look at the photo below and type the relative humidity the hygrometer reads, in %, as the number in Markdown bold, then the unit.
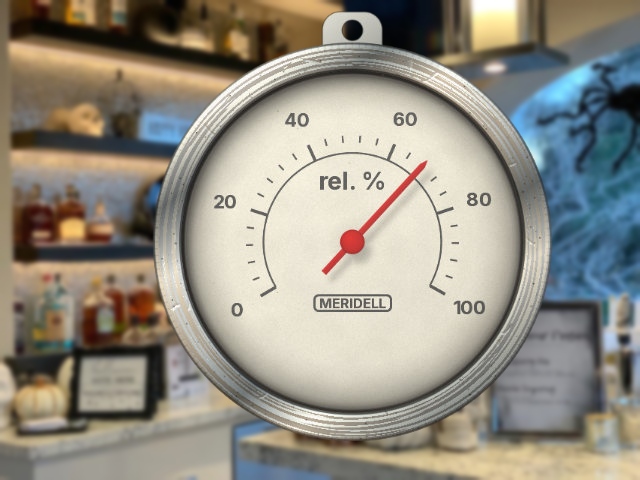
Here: **68** %
